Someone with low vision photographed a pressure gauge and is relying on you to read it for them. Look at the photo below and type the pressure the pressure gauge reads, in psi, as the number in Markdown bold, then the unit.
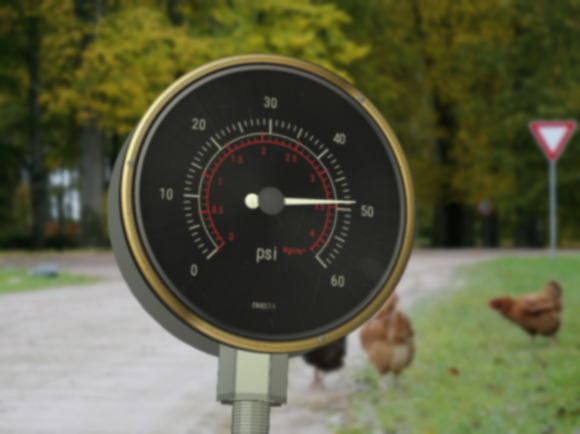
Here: **49** psi
